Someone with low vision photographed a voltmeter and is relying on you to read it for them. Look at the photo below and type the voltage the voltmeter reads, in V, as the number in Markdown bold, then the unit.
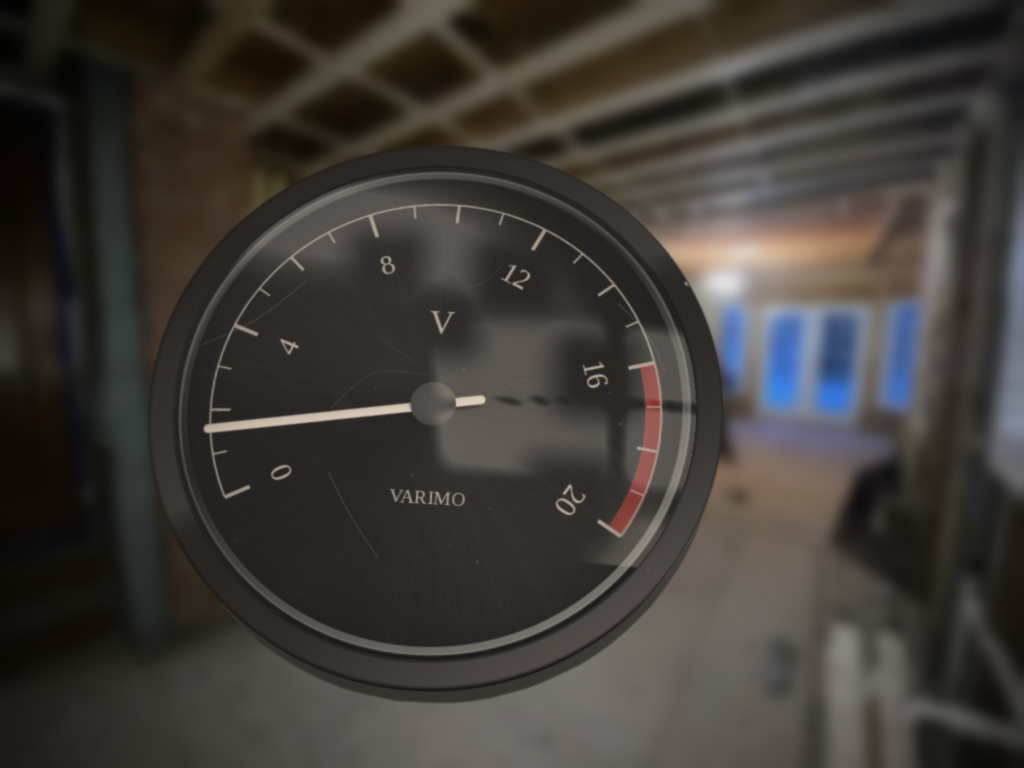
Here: **1.5** V
